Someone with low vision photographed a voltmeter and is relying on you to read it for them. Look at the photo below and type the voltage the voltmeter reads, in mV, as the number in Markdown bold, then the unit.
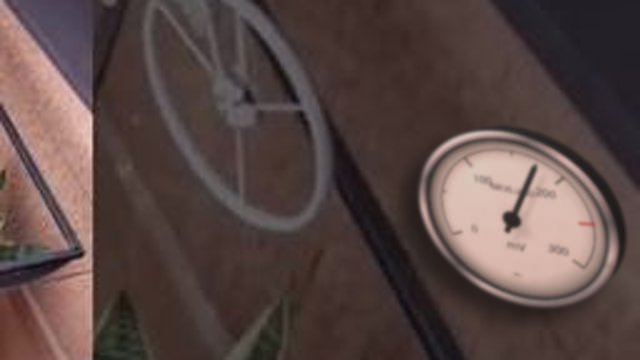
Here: **175** mV
